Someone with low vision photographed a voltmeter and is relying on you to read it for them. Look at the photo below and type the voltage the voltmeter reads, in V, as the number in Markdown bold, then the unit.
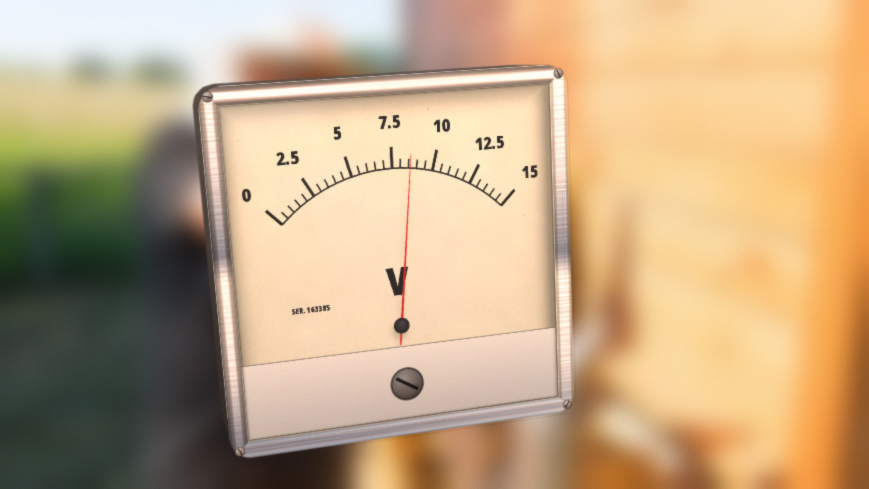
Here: **8.5** V
